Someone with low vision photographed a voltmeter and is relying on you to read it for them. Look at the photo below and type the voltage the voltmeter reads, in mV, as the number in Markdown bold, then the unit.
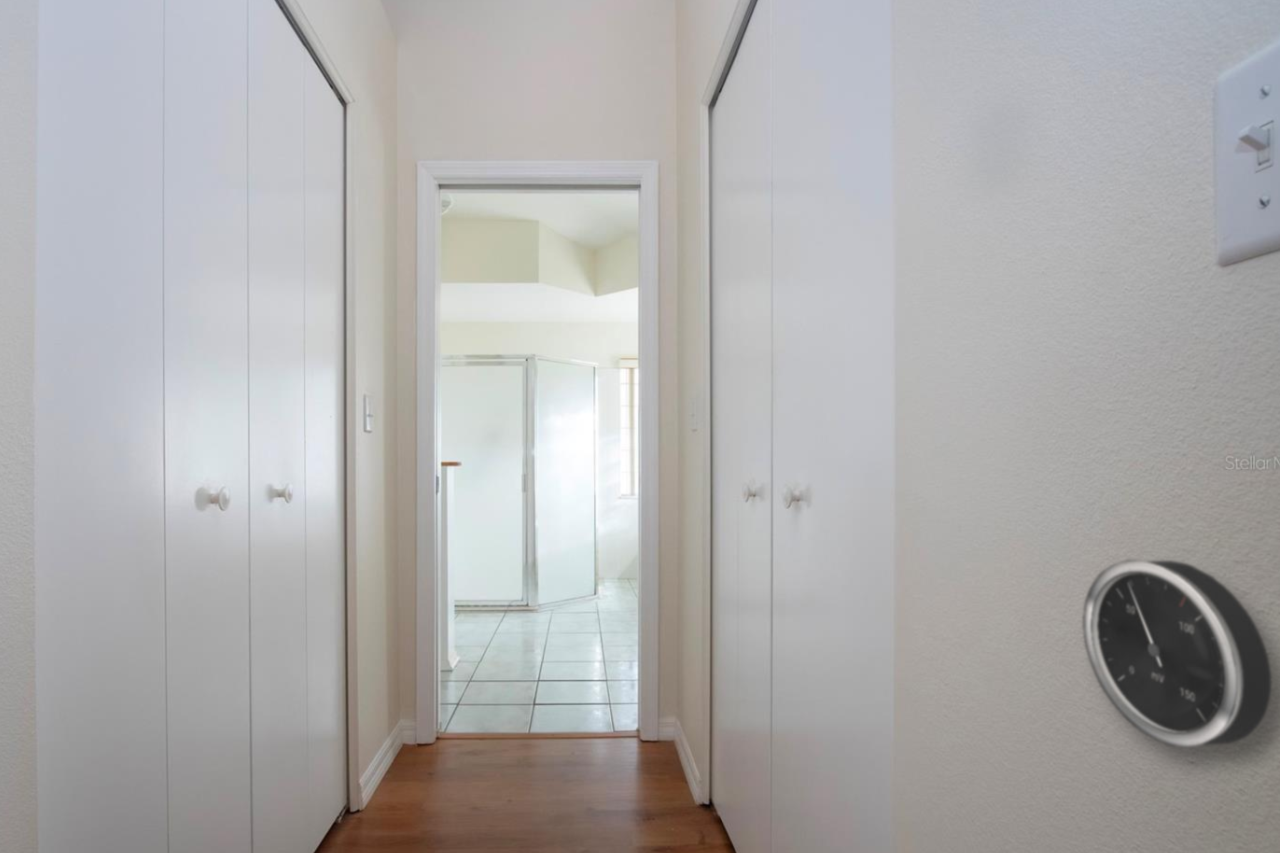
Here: **60** mV
